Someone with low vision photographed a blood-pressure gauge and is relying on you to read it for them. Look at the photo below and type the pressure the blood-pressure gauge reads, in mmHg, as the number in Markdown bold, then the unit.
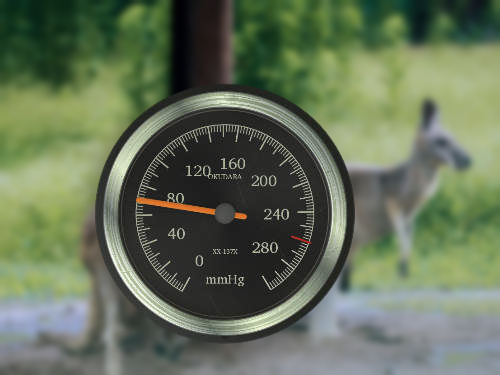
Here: **70** mmHg
